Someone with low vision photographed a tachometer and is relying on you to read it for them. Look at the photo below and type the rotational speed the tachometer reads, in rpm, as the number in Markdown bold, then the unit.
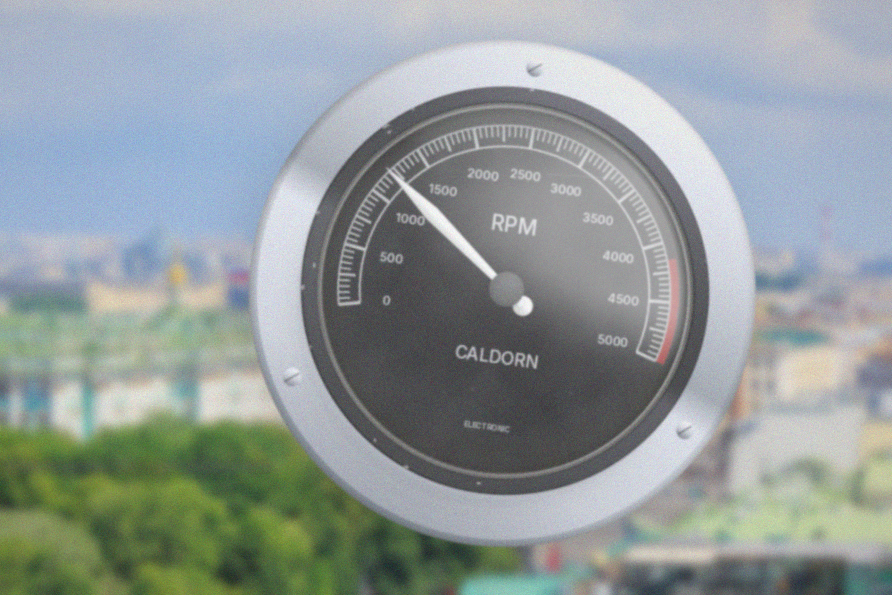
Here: **1200** rpm
